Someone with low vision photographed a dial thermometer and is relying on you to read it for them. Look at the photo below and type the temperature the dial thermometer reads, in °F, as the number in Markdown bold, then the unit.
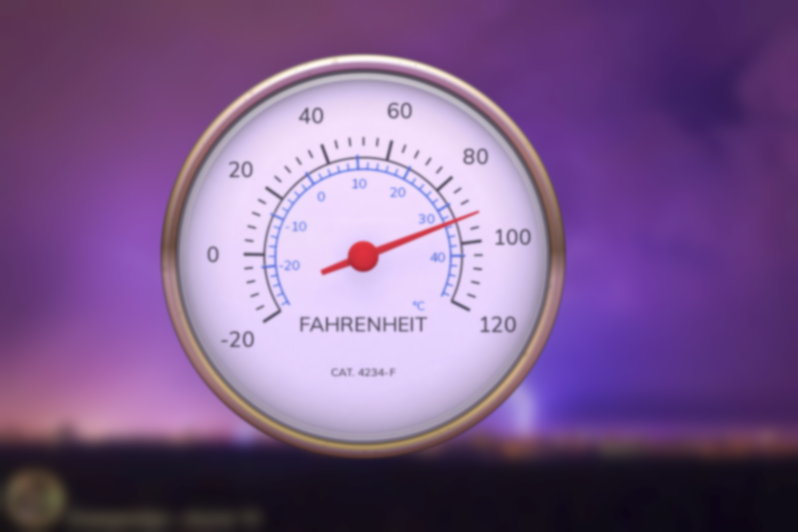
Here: **92** °F
